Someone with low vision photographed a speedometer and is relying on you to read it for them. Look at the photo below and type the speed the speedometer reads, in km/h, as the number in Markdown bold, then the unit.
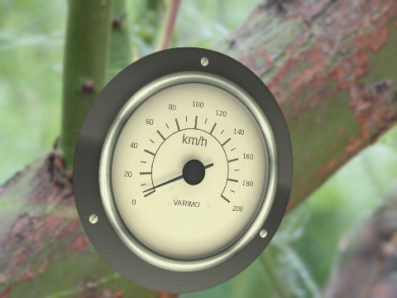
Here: **5** km/h
